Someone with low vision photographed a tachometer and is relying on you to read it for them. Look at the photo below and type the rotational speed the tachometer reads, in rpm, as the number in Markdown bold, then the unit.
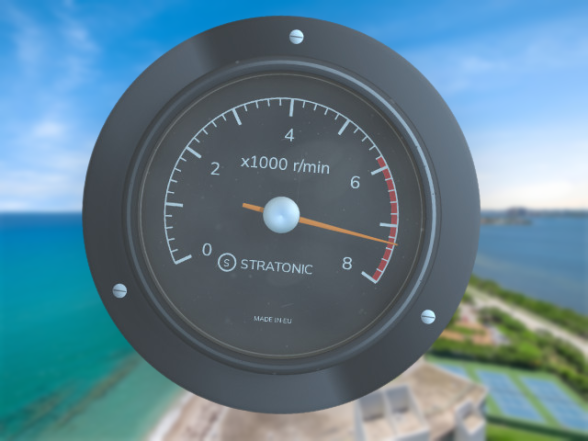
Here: **7300** rpm
